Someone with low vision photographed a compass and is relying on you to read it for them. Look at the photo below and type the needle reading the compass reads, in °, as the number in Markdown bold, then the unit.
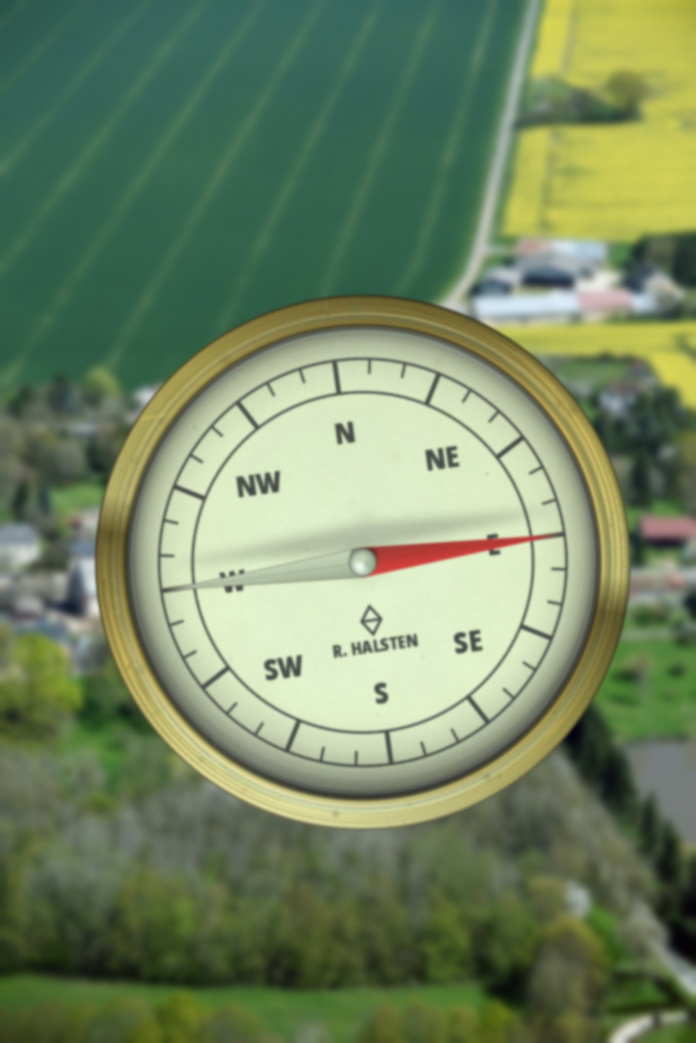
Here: **90** °
